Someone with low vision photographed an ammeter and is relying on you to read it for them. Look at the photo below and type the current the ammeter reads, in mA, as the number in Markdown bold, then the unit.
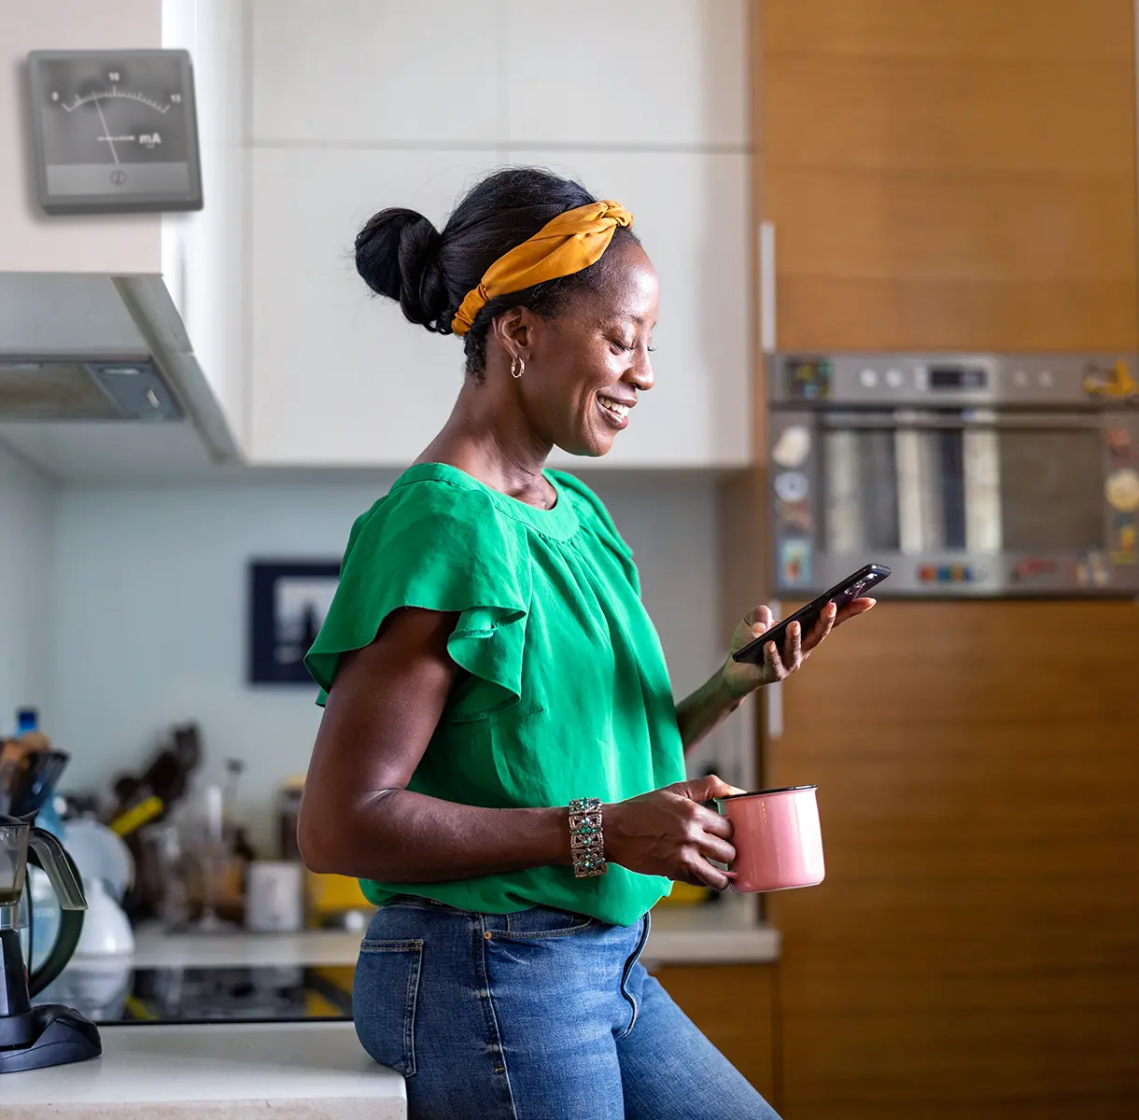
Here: **7.5** mA
